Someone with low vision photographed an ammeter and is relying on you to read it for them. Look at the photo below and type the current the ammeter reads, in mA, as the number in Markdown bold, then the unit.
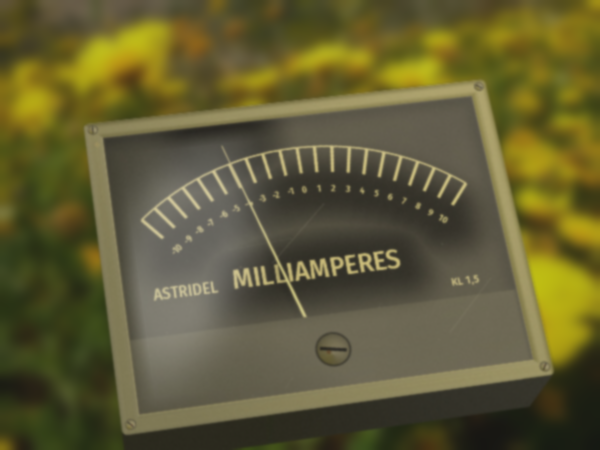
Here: **-4** mA
